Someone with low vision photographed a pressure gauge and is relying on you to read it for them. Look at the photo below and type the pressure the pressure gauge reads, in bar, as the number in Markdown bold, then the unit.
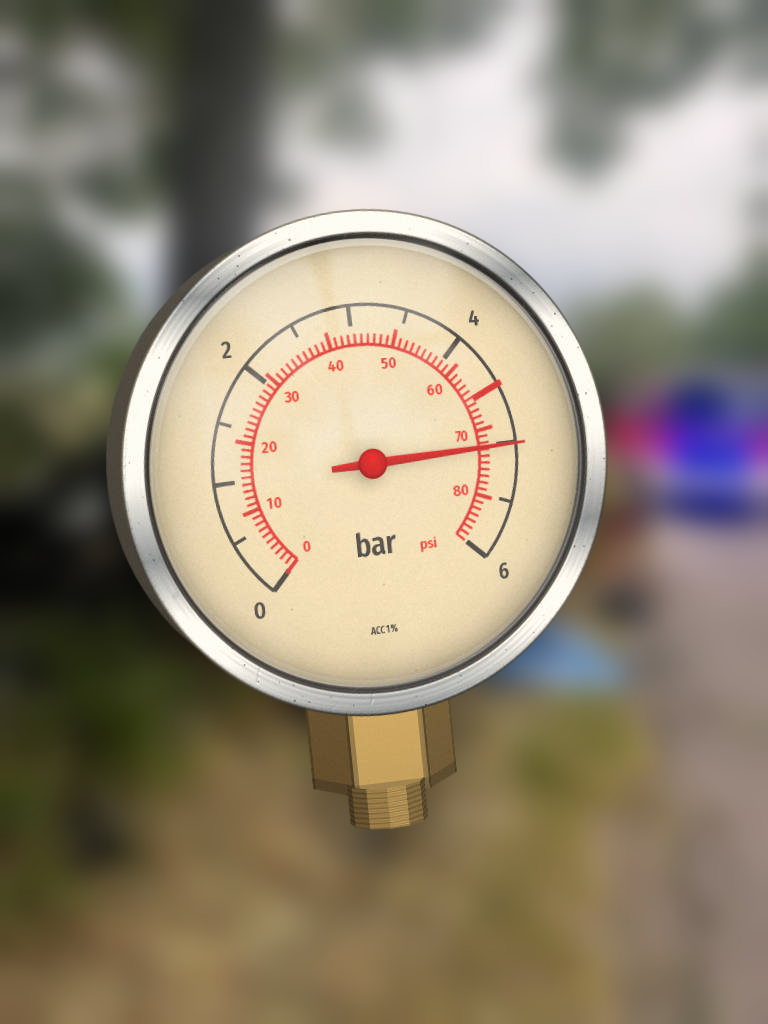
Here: **5** bar
